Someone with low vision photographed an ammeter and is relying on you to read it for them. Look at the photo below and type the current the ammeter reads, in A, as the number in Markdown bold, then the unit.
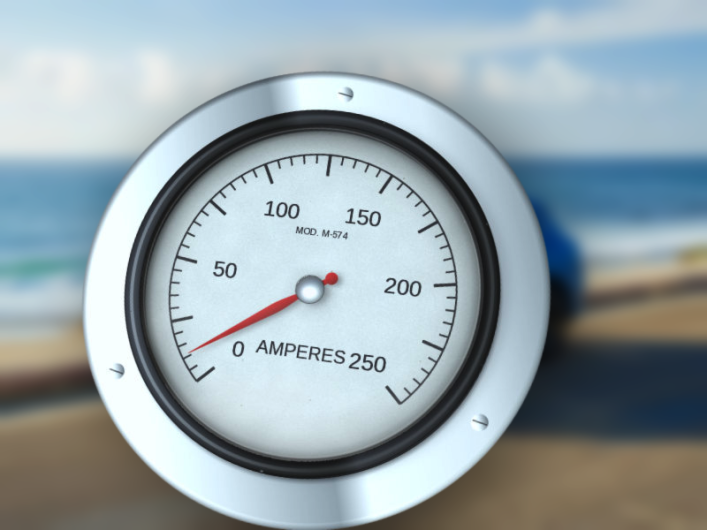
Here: **10** A
